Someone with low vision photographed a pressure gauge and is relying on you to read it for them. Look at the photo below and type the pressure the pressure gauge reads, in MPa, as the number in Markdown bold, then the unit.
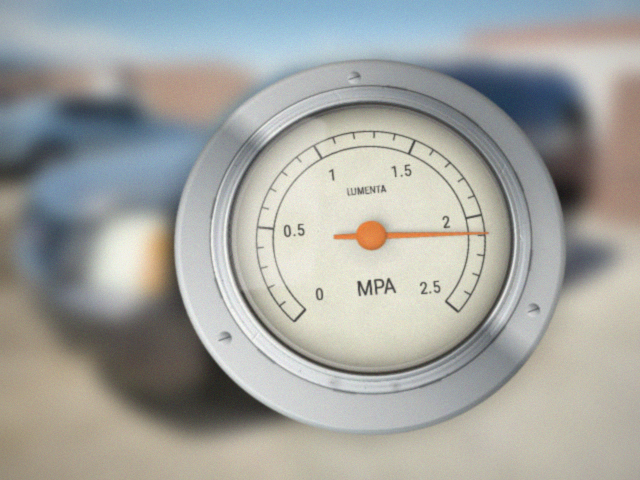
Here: **2.1** MPa
